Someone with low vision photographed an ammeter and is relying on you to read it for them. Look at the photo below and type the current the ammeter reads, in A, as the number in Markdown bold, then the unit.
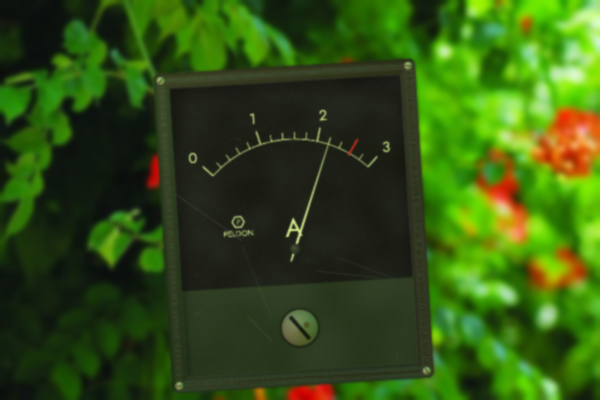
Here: **2.2** A
